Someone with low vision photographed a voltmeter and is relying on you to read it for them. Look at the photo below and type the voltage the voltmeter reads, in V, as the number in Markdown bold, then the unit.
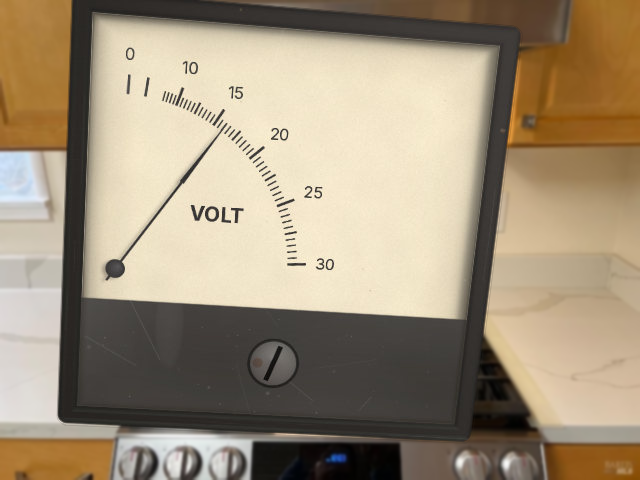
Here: **16** V
